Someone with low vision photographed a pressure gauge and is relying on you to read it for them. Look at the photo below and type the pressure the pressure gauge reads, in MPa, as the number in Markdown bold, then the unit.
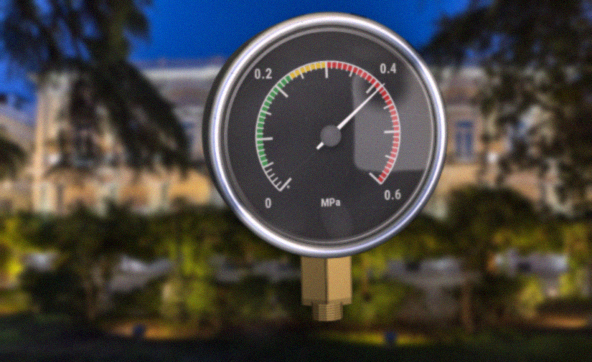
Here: **0.41** MPa
